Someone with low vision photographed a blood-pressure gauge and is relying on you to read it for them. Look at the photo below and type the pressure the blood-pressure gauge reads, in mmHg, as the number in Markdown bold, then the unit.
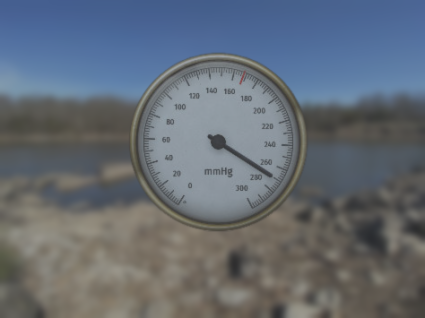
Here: **270** mmHg
